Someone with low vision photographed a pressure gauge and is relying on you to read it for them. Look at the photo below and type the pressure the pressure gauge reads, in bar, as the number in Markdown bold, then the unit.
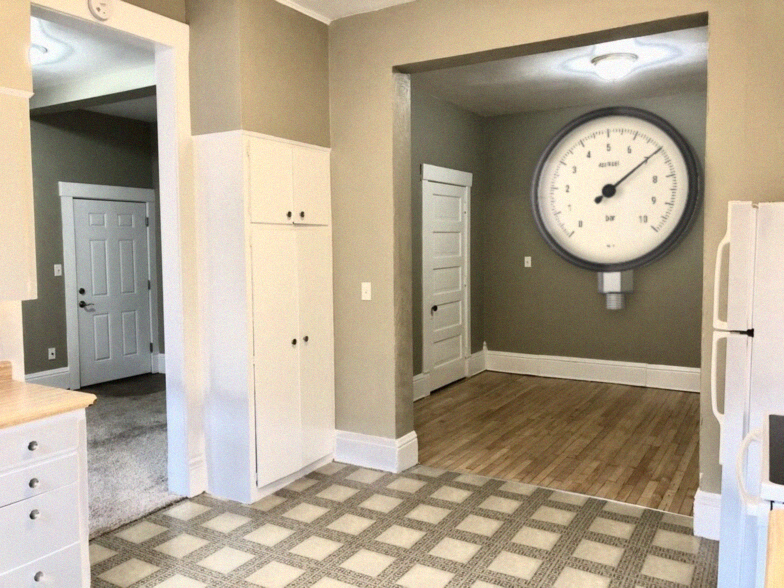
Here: **7** bar
